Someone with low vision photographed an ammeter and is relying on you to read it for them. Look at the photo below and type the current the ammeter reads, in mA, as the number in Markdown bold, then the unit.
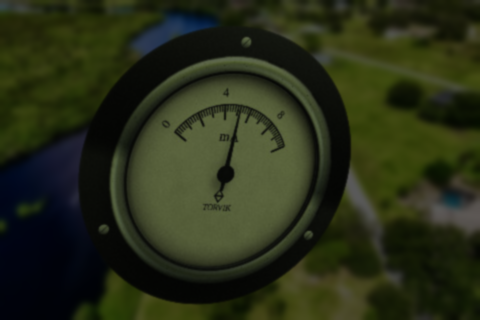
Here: **5** mA
